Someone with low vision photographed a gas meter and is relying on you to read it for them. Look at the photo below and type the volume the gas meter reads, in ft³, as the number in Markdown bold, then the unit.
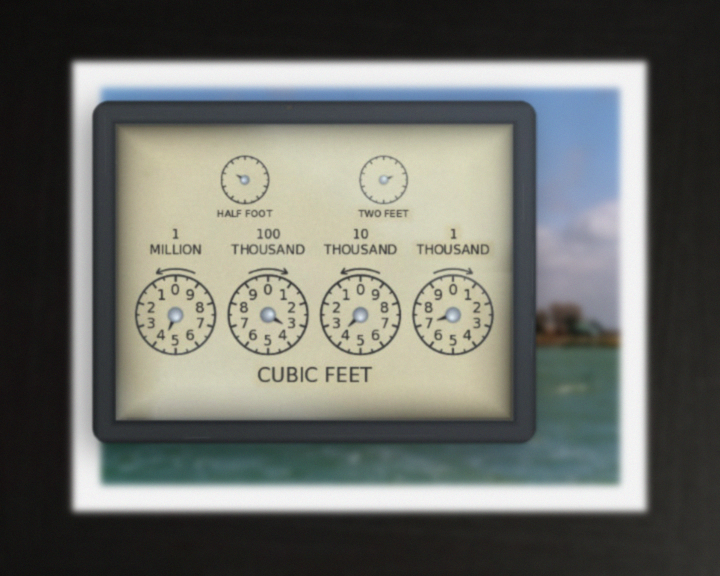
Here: **433700** ft³
